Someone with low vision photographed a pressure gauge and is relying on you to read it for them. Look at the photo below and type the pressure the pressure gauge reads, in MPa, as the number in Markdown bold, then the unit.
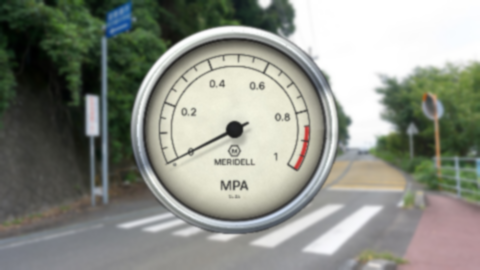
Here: **0** MPa
